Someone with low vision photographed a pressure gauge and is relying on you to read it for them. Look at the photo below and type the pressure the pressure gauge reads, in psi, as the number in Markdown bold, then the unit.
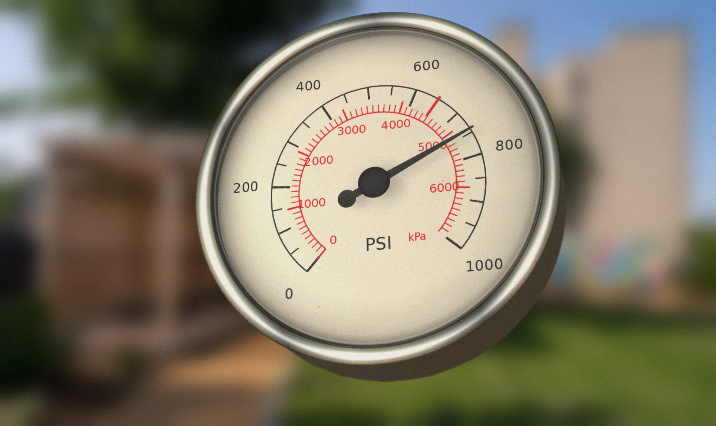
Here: **750** psi
